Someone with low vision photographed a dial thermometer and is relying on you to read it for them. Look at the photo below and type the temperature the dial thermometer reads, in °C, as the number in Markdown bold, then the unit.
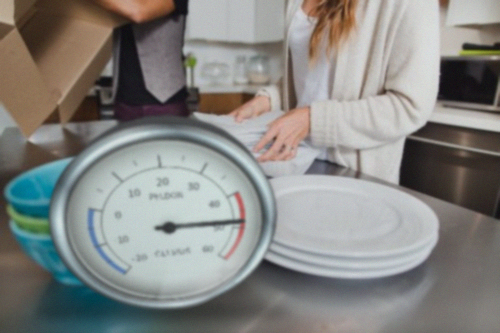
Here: **47.5** °C
